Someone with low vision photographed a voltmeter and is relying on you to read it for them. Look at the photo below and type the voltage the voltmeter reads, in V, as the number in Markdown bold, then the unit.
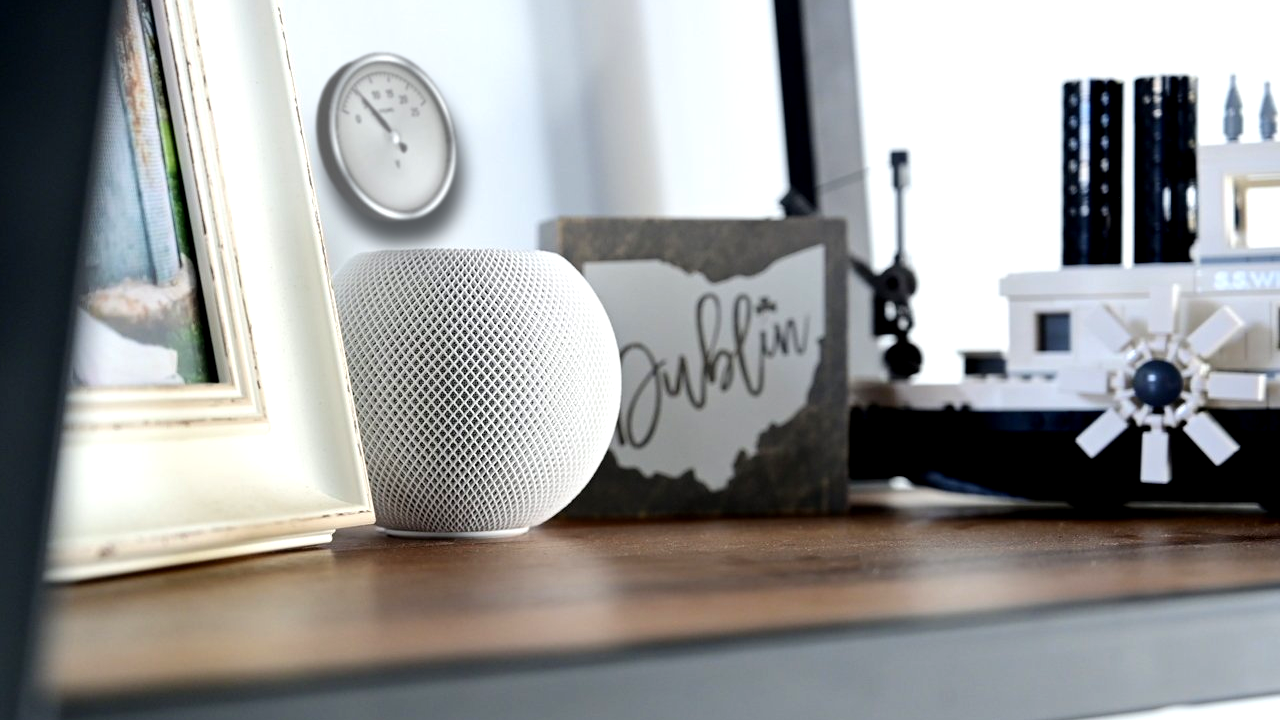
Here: **5** V
